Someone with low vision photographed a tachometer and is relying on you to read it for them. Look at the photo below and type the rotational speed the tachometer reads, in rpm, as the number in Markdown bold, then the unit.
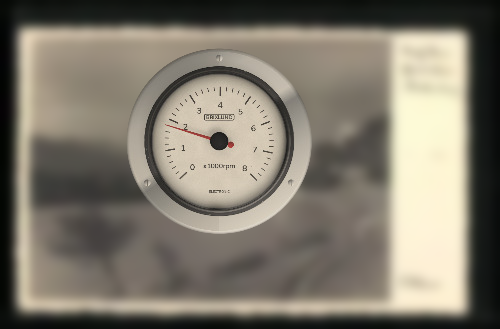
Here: **1800** rpm
